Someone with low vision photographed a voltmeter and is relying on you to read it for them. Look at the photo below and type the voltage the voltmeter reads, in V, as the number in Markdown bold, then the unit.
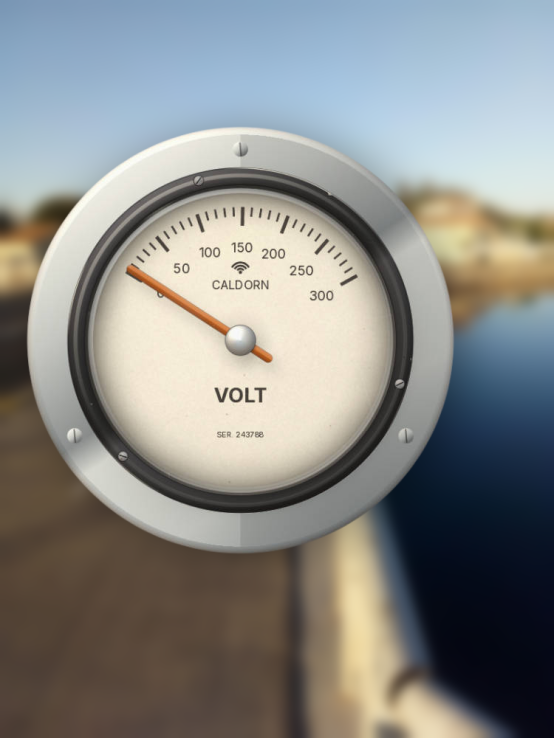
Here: **5** V
